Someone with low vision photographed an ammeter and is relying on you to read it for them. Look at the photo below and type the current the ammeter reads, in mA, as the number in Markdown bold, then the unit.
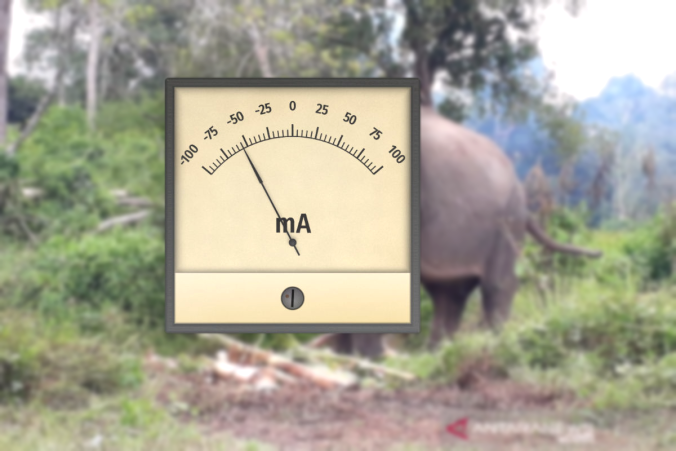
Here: **-55** mA
